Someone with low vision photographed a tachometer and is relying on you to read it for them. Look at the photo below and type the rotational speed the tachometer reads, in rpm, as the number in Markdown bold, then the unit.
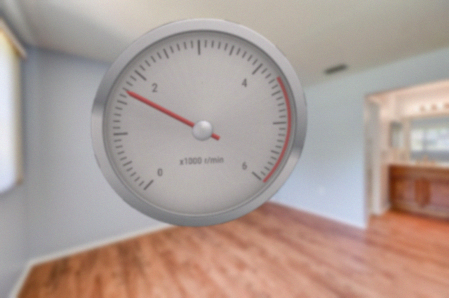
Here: **1700** rpm
